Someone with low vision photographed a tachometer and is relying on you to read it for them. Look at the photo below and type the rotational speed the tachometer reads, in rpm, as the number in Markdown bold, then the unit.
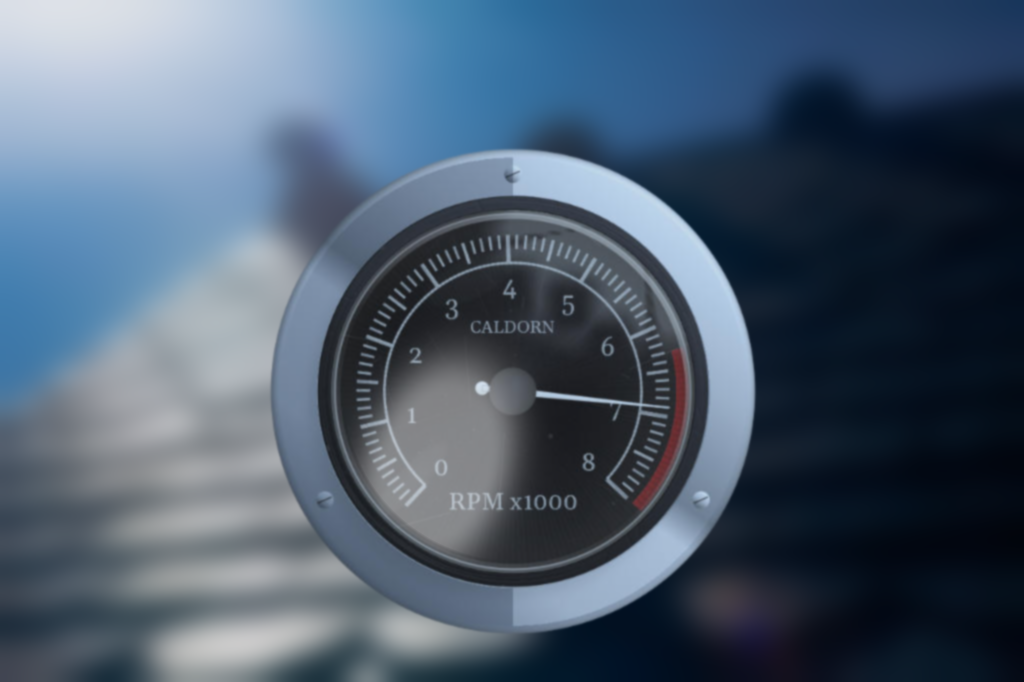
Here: **6900** rpm
